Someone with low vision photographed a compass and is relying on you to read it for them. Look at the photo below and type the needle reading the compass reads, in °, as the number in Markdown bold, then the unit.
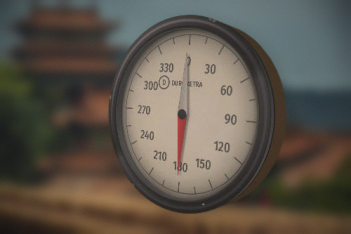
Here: **180** °
